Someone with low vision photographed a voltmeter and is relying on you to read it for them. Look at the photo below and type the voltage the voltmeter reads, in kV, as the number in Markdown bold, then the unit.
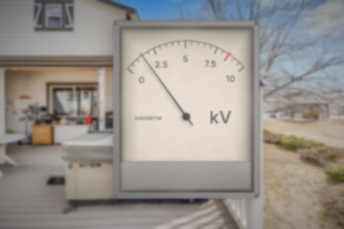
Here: **1.5** kV
